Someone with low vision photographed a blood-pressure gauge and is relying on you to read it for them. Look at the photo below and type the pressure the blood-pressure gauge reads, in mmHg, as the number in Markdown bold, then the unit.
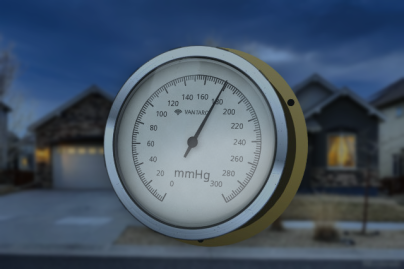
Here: **180** mmHg
